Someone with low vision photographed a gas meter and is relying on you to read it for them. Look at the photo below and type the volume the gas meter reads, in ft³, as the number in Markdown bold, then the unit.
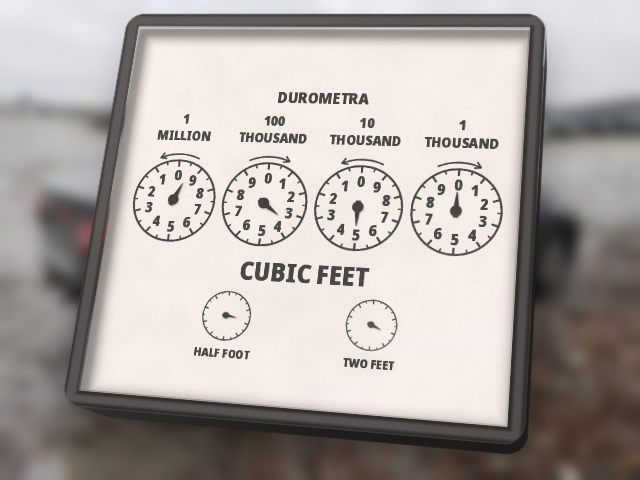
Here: **935000** ft³
